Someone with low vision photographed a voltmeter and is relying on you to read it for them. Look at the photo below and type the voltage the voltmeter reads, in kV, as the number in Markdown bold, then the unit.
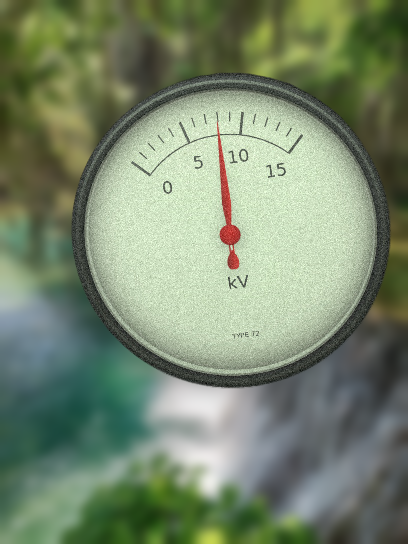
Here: **8** kV
